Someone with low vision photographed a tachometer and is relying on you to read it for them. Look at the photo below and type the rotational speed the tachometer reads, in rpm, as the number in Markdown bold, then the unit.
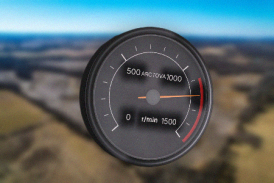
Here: **1200** rpm
